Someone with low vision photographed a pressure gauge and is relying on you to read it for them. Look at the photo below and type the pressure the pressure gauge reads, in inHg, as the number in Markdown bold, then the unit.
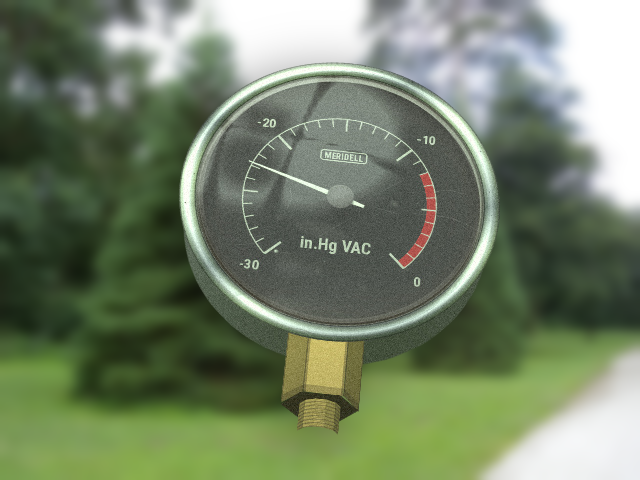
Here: **-23** inHg
